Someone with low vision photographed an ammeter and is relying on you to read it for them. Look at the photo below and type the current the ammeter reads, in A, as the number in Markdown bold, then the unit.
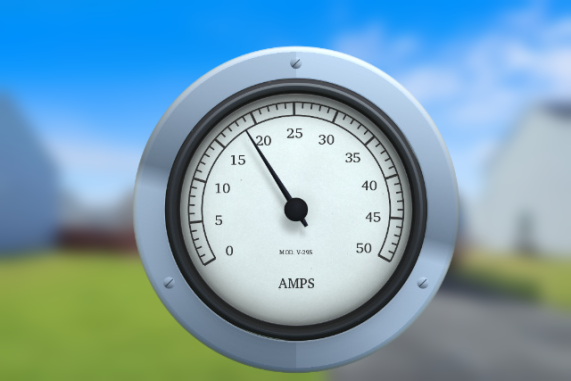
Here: **18.5** A
